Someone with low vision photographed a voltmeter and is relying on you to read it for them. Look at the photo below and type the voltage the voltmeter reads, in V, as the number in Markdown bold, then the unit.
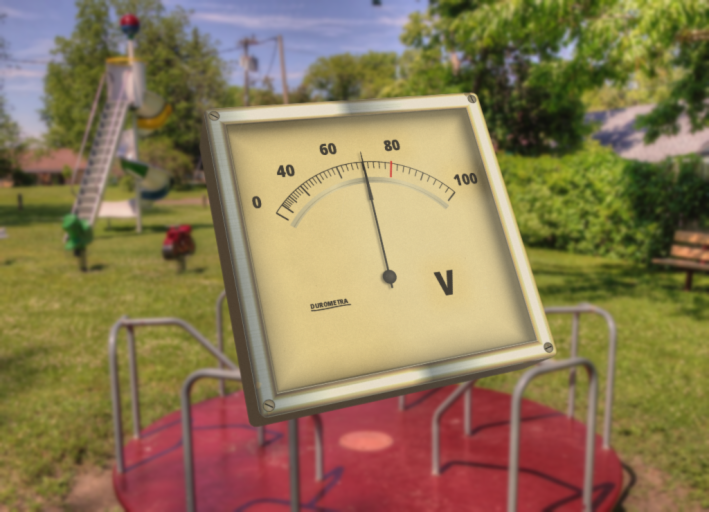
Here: **70** V
